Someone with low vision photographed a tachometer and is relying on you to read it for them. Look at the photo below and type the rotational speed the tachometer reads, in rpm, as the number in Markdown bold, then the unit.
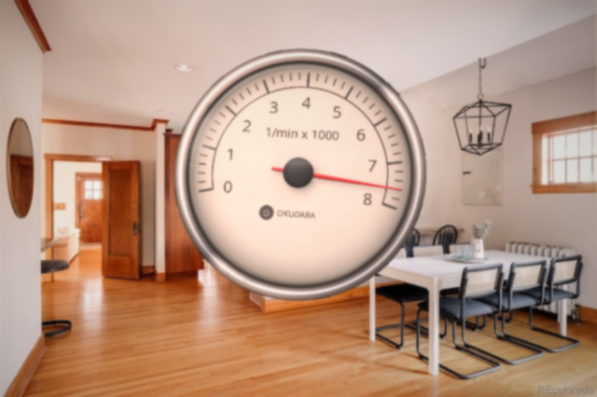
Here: **7600** rpm
